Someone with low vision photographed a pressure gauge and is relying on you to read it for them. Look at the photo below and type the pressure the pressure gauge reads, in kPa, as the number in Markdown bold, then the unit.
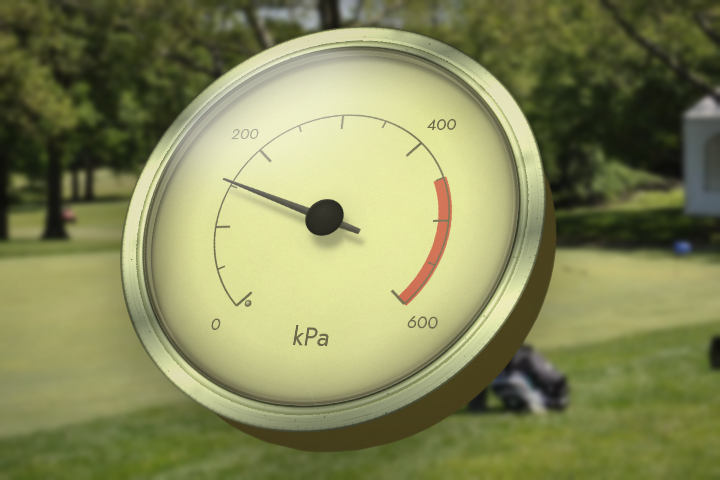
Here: **150** kPa
